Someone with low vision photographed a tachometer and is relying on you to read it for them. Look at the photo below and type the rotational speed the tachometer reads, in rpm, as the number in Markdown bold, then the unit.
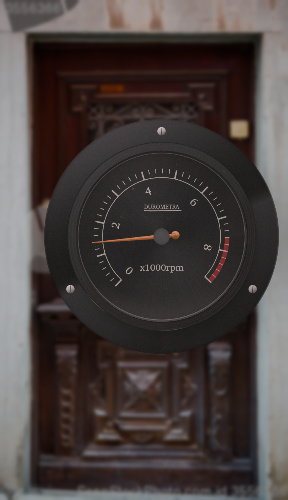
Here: **1400** rpm
